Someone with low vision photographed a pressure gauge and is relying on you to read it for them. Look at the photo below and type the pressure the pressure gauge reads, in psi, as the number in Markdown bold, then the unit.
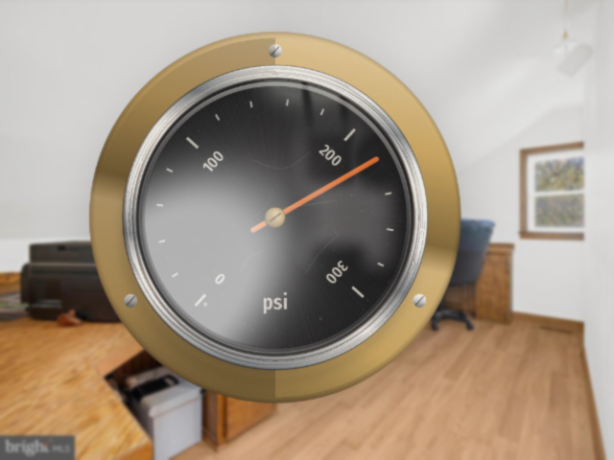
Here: **220** psi
